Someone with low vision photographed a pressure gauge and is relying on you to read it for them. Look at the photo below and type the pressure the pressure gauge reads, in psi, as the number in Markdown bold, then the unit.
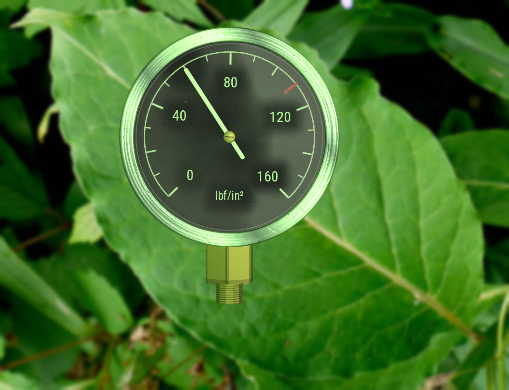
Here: **60** psi
